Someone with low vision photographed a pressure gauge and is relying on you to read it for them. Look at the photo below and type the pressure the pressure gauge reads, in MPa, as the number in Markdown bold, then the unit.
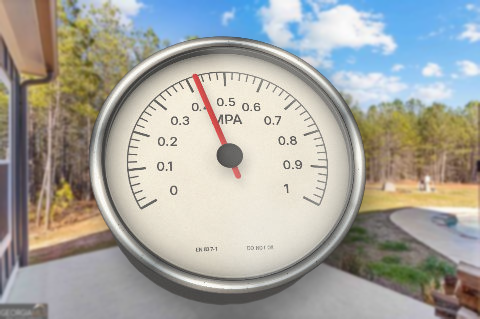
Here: **0.42** MPa
